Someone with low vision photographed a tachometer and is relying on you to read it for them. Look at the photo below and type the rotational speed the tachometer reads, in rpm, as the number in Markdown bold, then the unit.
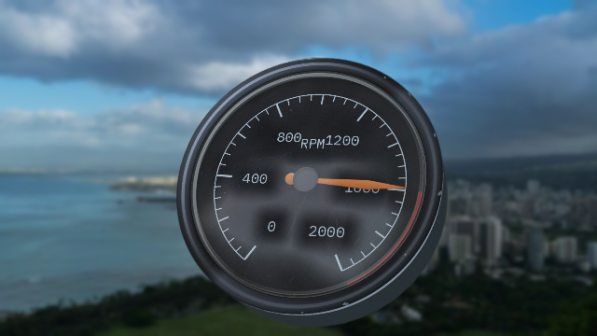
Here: **1600** rpm
